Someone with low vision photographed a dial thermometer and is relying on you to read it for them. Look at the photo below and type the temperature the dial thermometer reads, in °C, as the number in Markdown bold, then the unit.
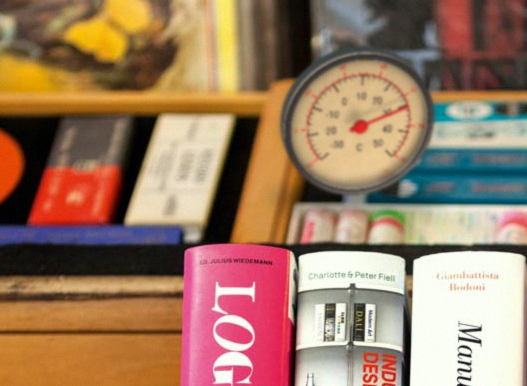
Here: **30** °C
